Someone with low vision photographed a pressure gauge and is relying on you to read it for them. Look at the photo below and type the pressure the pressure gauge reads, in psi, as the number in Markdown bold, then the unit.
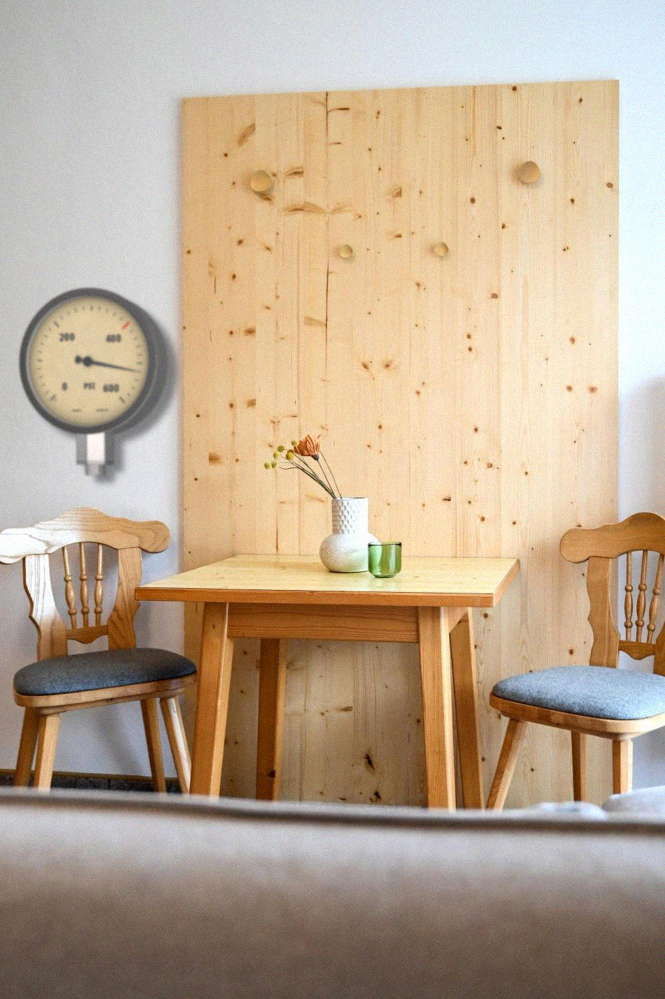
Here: **520** psi
